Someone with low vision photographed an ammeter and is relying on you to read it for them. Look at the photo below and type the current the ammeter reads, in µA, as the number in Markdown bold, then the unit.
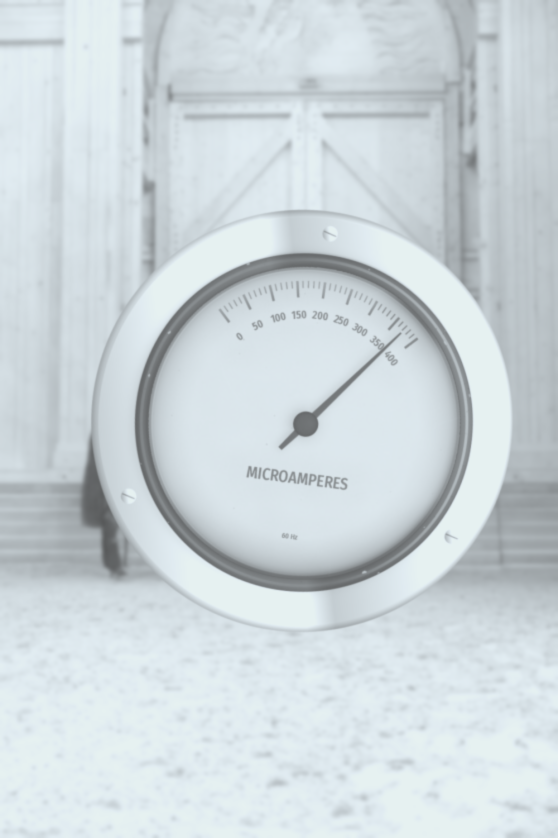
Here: **370** µA
